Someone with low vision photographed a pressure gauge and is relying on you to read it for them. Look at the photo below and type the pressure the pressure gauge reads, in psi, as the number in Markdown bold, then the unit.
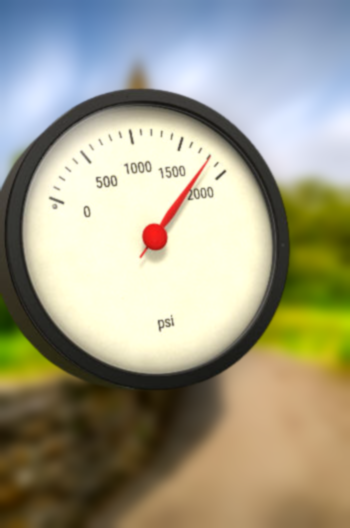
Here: **1800** psi
